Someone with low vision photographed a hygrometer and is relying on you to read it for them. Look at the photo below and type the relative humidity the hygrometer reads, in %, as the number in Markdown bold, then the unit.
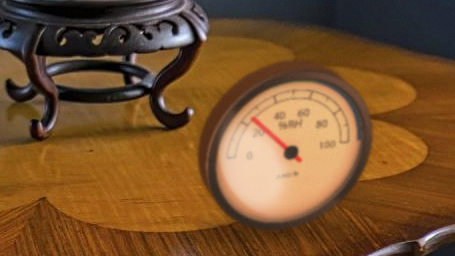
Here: **25** %
